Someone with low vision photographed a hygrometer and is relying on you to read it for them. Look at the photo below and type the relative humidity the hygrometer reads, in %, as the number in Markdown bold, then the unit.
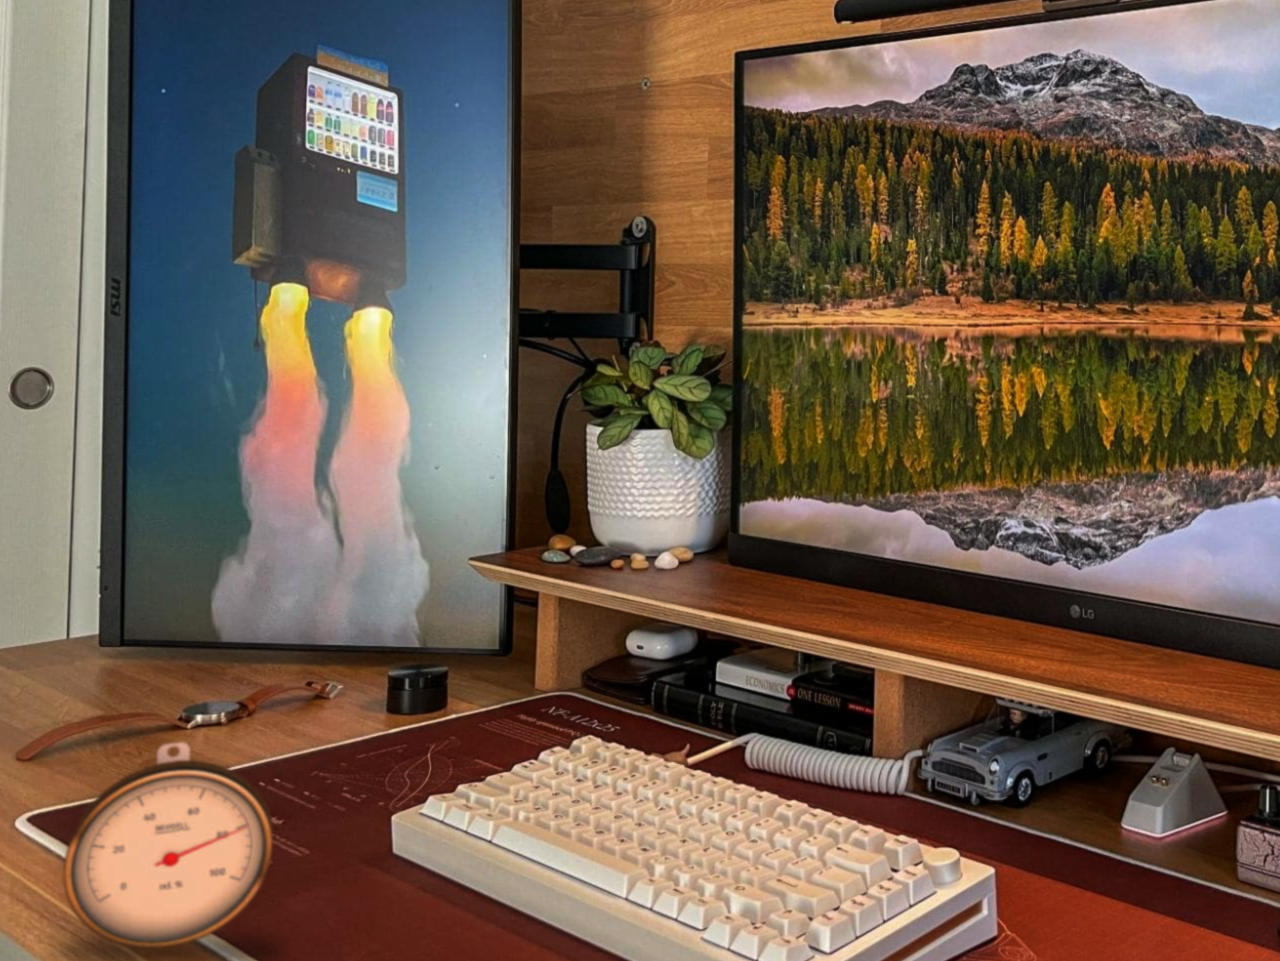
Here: **80** %
